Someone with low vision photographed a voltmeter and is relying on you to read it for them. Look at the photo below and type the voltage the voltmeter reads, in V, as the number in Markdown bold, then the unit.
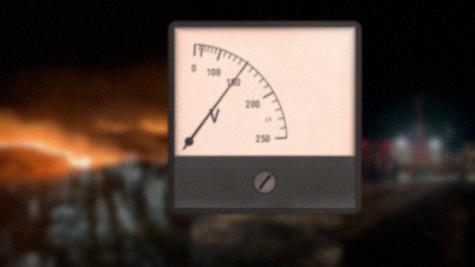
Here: **150** V
